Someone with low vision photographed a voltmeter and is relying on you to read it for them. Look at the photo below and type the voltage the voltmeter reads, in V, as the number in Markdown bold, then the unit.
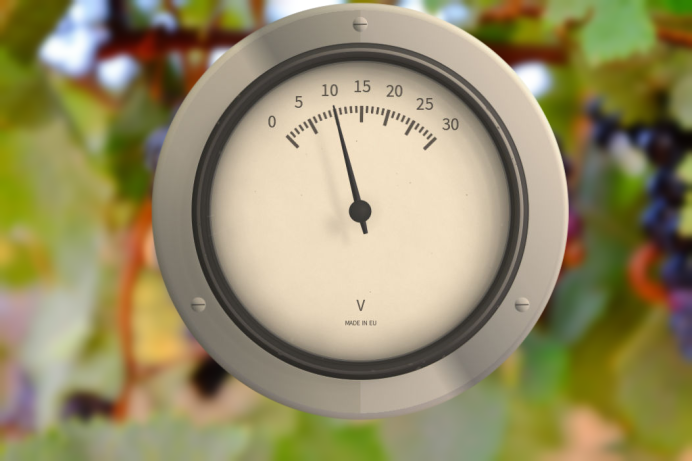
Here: **10** V
